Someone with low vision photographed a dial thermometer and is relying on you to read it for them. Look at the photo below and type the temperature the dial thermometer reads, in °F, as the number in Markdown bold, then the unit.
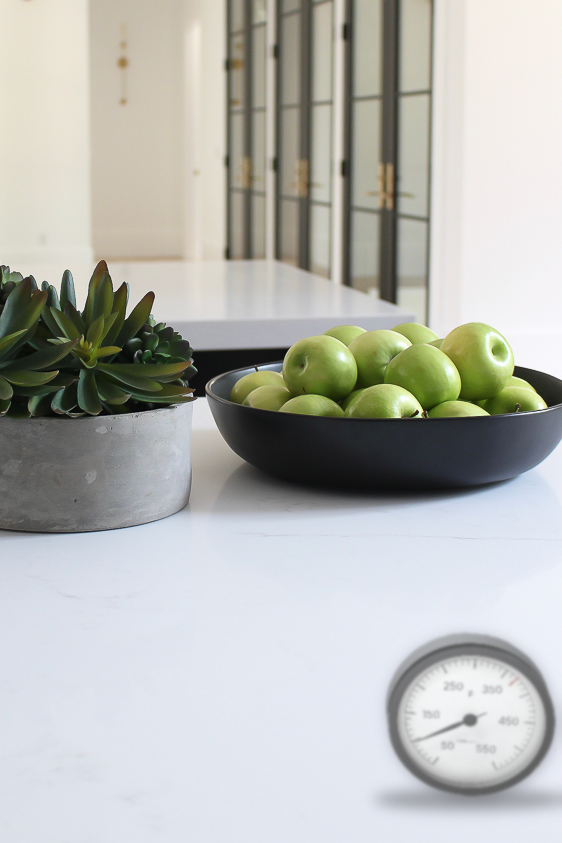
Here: **100** °F
